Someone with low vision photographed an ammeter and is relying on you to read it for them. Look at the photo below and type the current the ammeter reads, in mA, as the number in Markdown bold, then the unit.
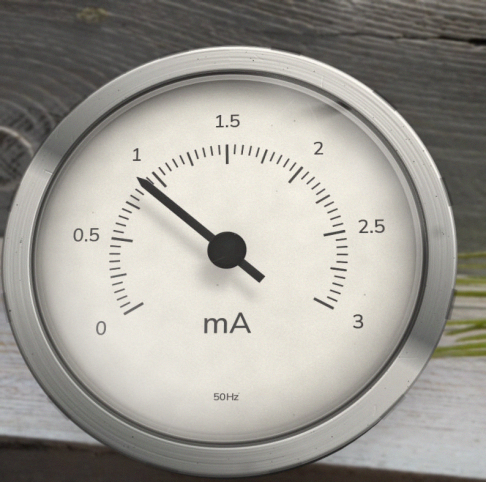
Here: **0.9** mA
